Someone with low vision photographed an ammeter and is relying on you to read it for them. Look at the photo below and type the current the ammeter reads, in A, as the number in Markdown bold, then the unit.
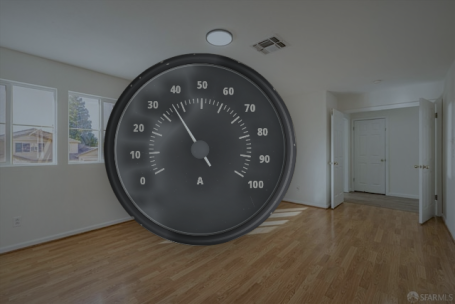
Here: **36** A
